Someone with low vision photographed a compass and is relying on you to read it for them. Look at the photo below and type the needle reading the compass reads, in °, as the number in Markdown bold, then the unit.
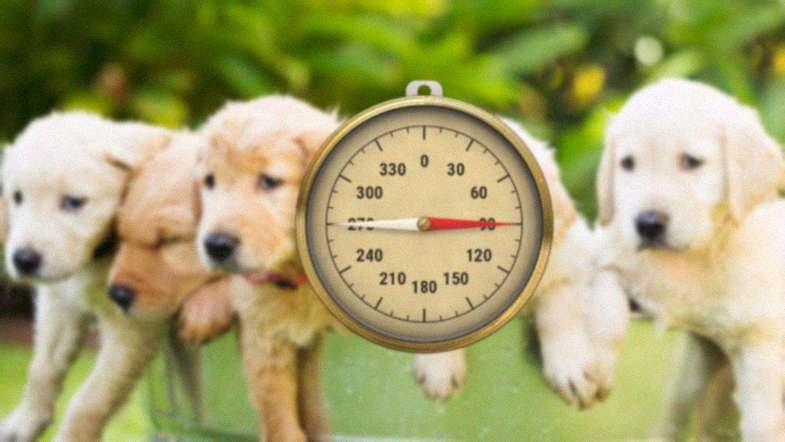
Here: **90** °
